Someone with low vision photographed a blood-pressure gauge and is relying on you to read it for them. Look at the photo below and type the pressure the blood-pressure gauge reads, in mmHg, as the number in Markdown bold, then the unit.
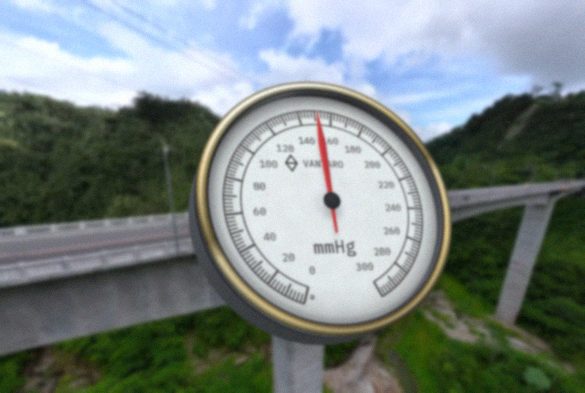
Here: **150** mmHg
